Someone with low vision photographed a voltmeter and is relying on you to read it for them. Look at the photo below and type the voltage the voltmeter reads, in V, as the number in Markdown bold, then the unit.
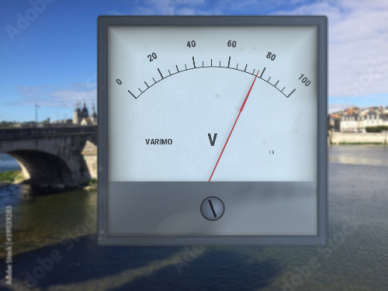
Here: **77.5** V
